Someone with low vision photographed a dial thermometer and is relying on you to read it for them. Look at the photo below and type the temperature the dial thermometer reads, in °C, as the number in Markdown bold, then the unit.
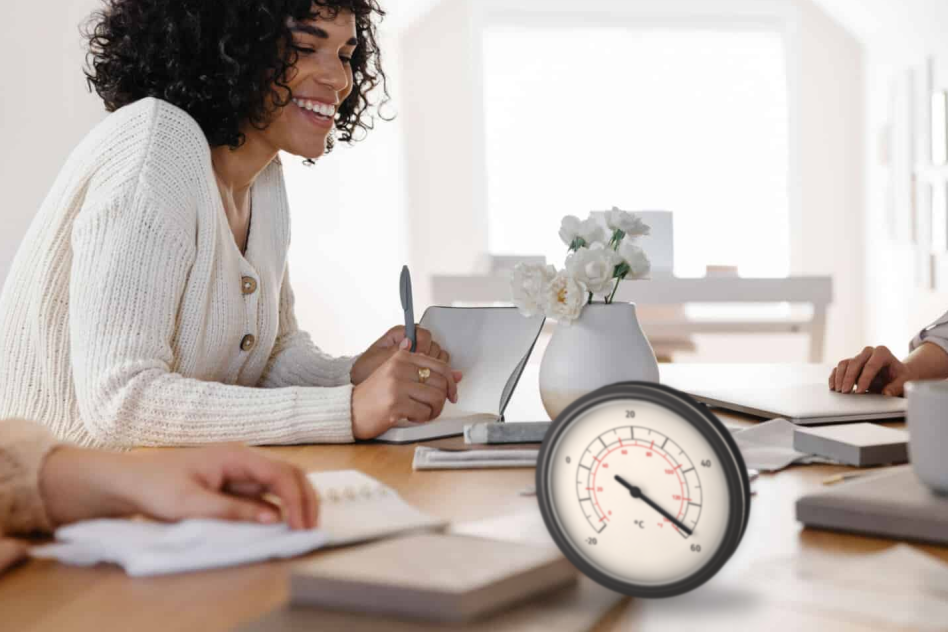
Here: **57.5** °C
